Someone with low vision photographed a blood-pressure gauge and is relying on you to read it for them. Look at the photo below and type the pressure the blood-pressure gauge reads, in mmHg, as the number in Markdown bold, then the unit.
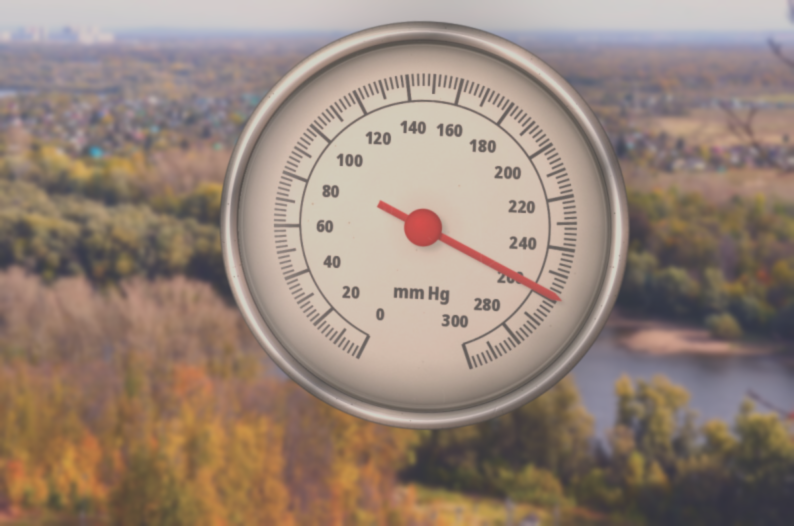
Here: **258** mmHg
